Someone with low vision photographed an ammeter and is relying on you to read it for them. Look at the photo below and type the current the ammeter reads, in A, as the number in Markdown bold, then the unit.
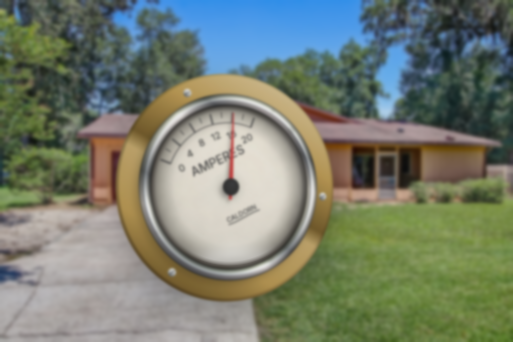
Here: **16** A
